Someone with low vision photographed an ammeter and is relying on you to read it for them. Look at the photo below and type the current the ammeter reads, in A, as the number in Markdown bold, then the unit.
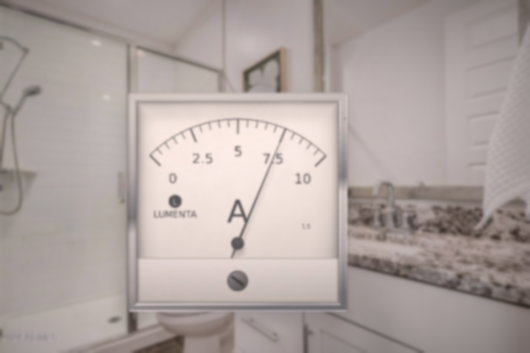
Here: **7.5** A
